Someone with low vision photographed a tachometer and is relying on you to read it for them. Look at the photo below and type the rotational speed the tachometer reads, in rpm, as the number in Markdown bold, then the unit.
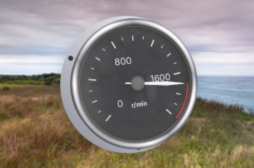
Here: **1700** rpm
